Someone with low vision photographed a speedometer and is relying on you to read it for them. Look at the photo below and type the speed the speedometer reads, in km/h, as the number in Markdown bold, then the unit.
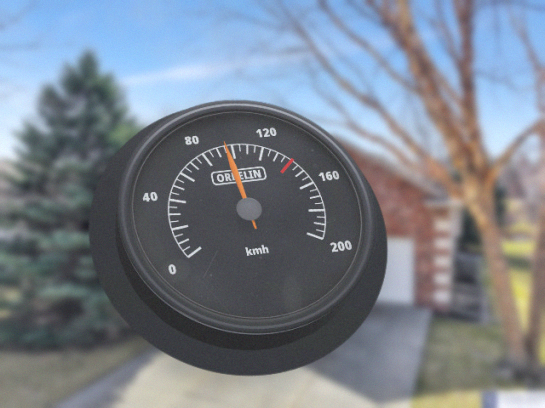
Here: **95** km/h
